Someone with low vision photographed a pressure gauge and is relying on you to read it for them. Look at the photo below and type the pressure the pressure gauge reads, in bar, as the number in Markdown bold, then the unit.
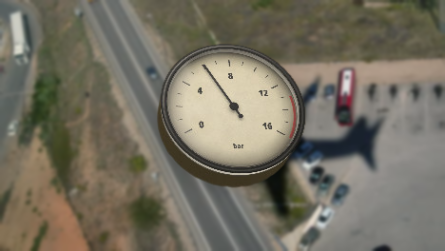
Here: **6** bar
